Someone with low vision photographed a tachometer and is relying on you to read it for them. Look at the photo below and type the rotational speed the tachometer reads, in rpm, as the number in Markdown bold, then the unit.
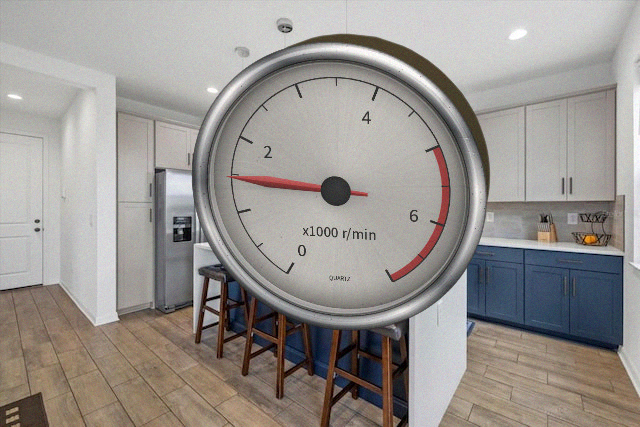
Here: **1500** rpm
